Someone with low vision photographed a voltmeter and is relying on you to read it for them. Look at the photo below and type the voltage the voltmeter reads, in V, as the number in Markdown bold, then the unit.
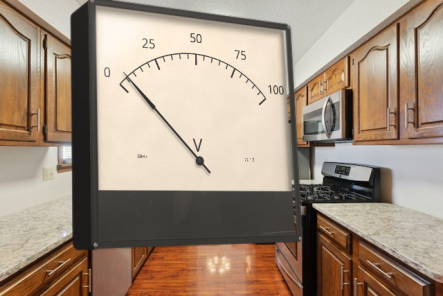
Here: **5** V
